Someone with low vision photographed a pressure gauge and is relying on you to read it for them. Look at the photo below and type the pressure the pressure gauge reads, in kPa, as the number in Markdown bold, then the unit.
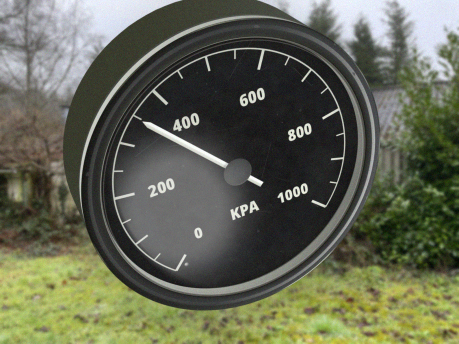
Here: **350** kPa
